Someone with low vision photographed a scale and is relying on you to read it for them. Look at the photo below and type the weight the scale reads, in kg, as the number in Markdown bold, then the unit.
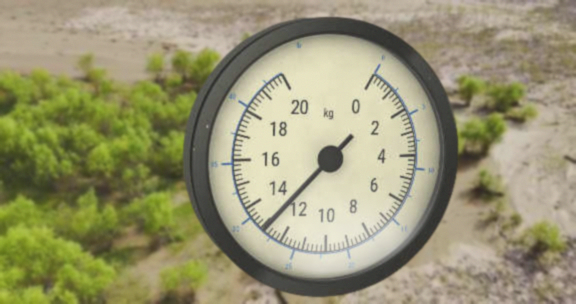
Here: **13** kg
